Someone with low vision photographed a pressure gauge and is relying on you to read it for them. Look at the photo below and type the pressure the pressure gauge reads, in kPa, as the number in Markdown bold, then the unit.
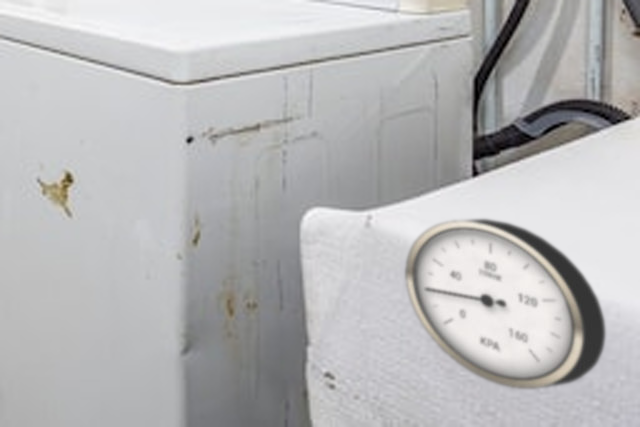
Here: **20** kPa
